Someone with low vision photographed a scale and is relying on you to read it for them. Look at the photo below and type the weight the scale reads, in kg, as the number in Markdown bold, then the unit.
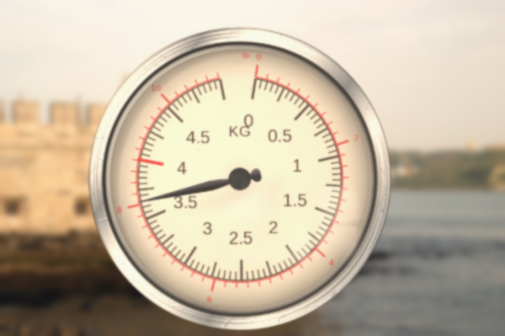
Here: **3.65** kg
